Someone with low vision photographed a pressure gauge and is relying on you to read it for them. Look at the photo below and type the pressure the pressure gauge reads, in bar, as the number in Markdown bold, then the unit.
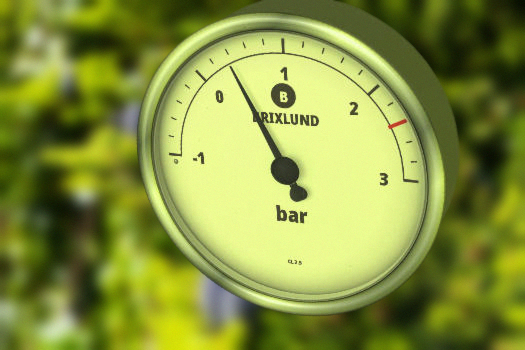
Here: **0.4** bar
